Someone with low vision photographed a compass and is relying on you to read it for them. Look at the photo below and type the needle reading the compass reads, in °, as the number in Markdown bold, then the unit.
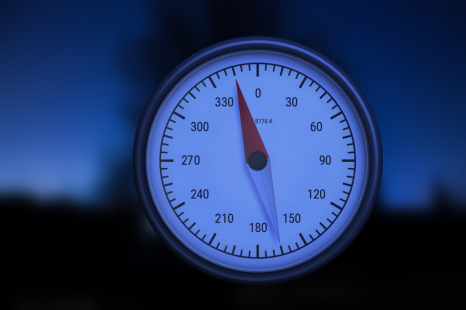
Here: **345** °
